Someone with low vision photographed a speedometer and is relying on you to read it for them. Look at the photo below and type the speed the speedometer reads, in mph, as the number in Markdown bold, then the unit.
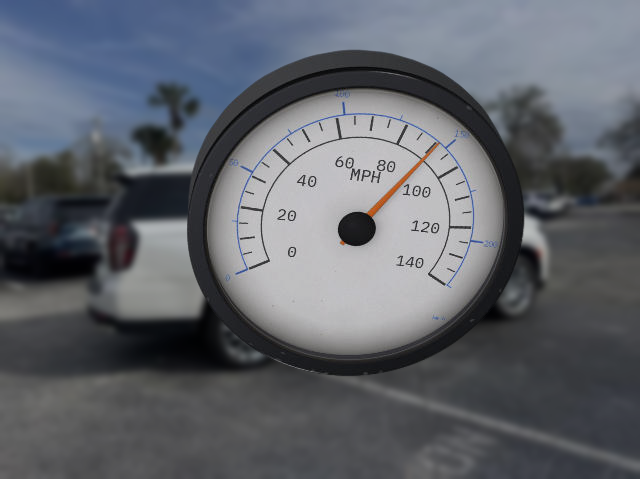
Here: **90** mph
